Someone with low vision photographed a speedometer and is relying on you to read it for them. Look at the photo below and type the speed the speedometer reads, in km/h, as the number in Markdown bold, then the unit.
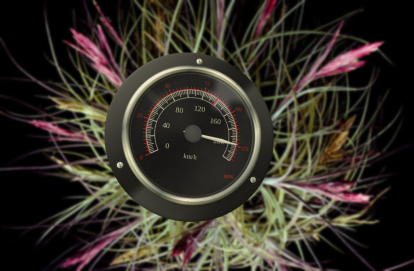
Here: **200** km/h
